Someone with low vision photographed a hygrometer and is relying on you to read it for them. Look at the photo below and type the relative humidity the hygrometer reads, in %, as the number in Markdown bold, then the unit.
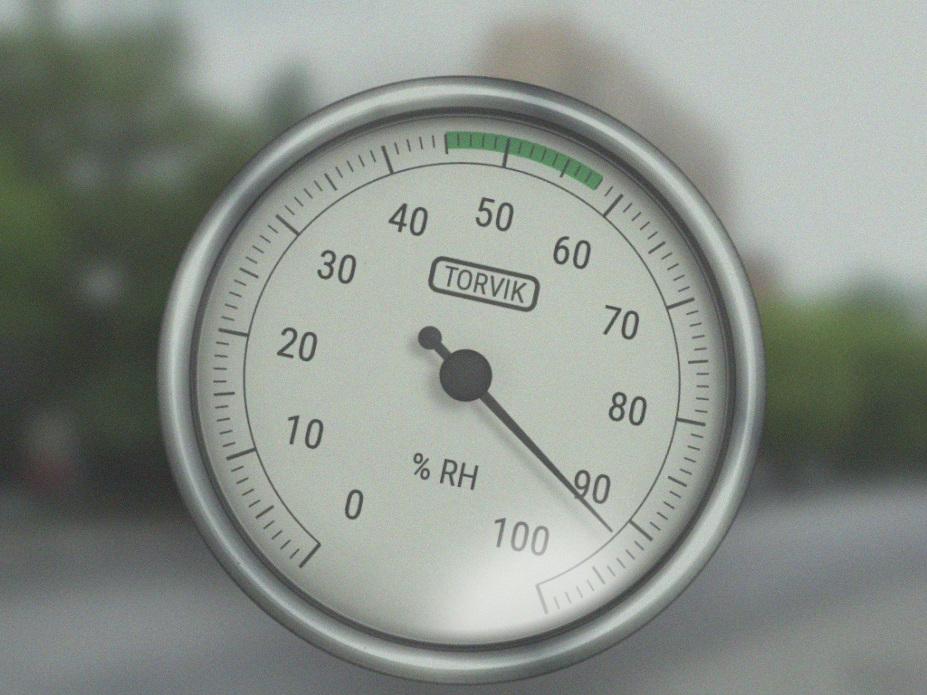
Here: **92** %
